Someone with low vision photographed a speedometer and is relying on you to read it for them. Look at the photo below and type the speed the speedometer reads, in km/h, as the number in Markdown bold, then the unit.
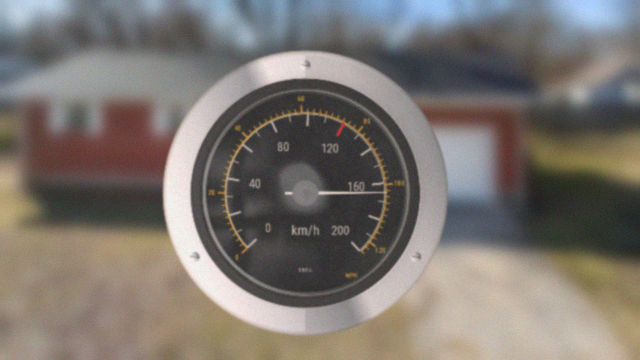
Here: **165** km/h
